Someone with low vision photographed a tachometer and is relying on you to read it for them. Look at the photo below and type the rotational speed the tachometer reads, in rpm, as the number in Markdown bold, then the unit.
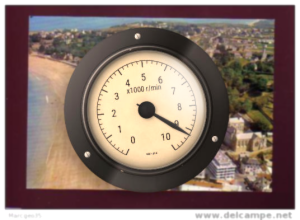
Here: **9200** rpm
